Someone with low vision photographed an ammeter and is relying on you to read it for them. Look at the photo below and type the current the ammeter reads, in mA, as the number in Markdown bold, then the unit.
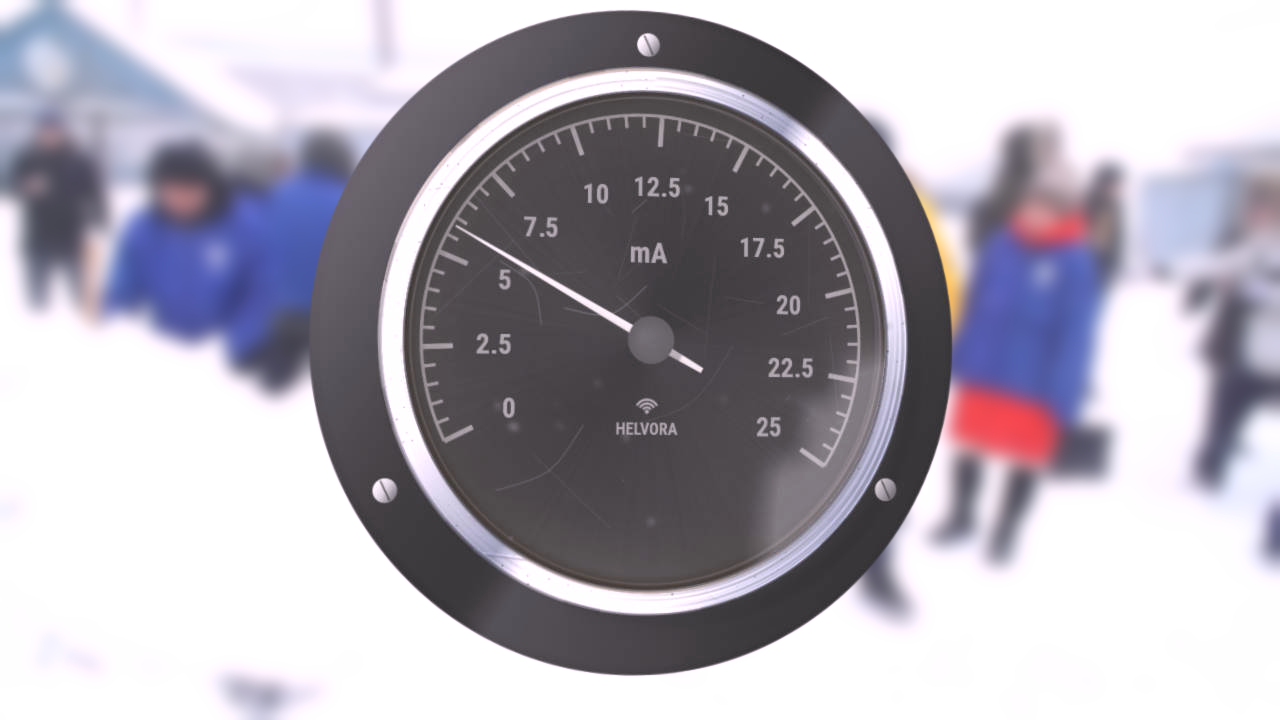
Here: **5.75** mA
